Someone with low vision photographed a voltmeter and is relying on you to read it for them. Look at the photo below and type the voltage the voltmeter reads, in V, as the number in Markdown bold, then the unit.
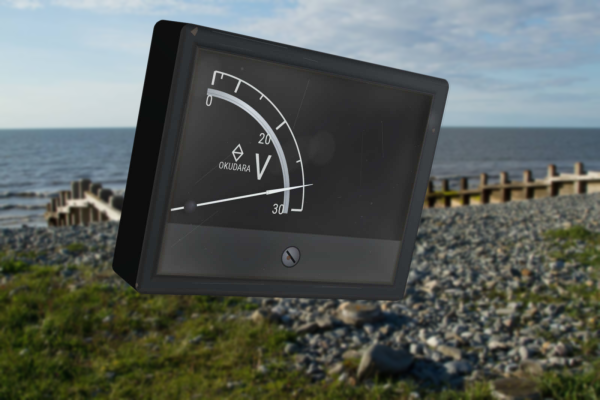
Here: **27.5** V
